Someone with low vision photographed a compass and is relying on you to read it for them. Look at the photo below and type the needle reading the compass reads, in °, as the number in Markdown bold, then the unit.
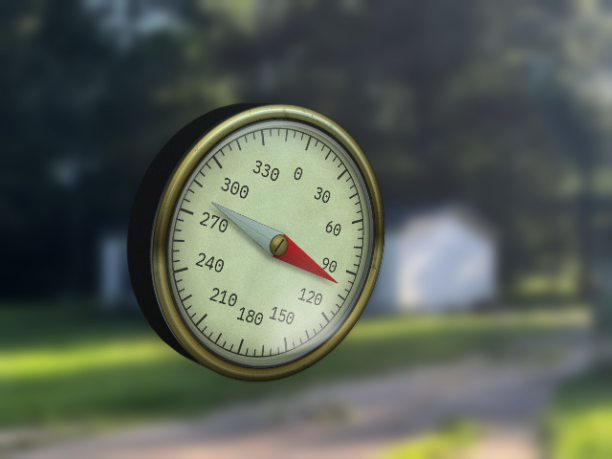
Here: **100** °
